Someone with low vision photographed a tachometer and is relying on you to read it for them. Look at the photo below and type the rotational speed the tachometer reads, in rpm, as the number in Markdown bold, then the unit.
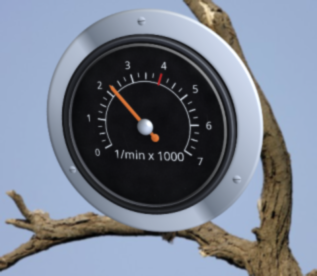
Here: **2250** rpm
